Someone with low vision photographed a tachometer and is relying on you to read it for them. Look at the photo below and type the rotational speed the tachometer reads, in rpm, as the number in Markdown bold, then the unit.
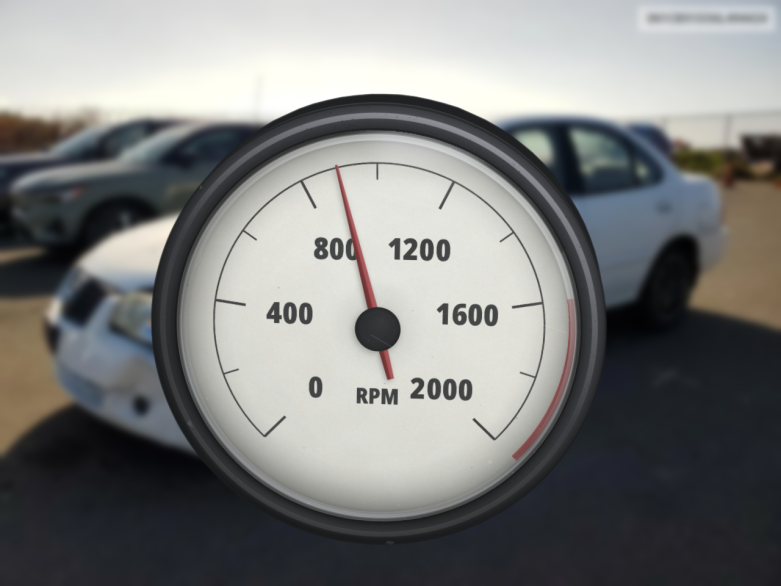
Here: **900** rpm
